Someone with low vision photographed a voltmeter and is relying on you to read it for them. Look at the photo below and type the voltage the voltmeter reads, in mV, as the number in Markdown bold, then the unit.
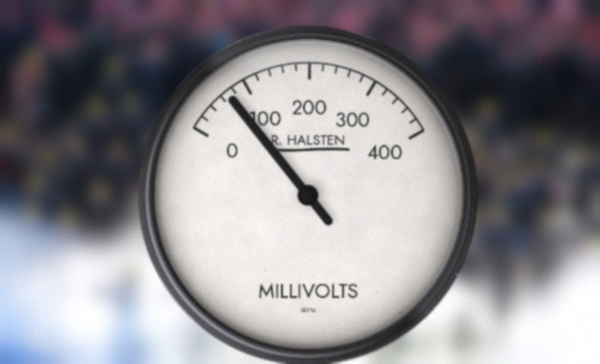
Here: **70** mV
